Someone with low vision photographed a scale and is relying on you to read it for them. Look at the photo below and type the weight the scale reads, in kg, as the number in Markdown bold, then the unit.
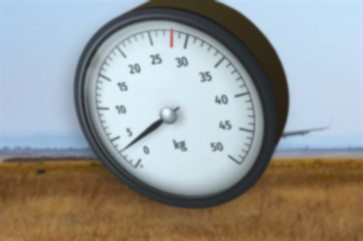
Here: **3** kg
